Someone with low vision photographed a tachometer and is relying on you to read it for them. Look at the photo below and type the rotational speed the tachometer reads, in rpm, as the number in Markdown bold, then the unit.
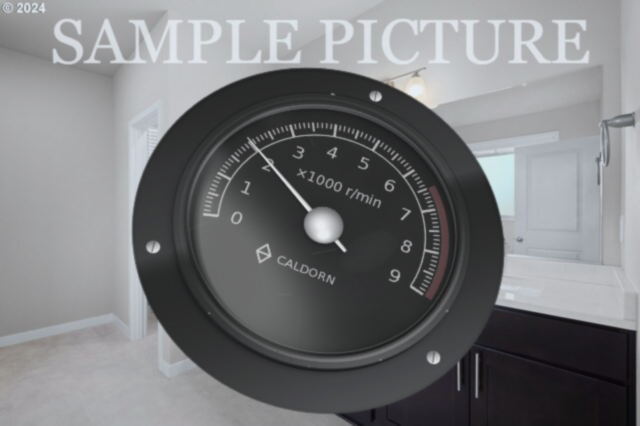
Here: **2000** rpm
